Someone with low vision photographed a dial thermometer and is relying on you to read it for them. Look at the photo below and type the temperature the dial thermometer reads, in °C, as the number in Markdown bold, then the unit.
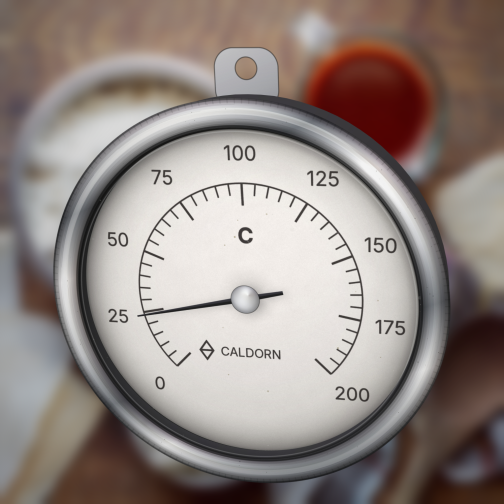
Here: **25** °C
